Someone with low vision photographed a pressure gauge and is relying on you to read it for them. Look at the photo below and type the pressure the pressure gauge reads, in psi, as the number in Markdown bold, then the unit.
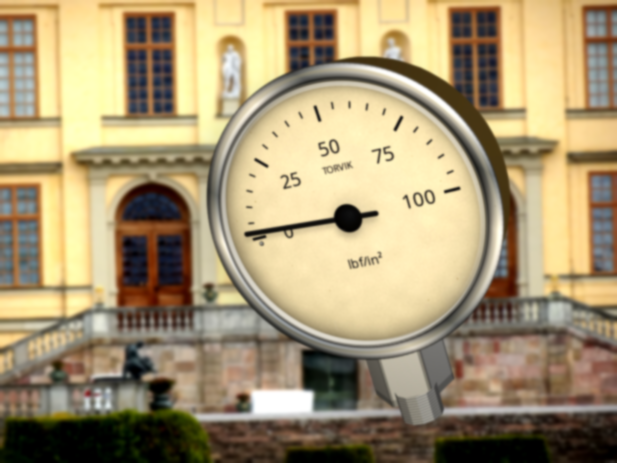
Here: **2.5** psi
